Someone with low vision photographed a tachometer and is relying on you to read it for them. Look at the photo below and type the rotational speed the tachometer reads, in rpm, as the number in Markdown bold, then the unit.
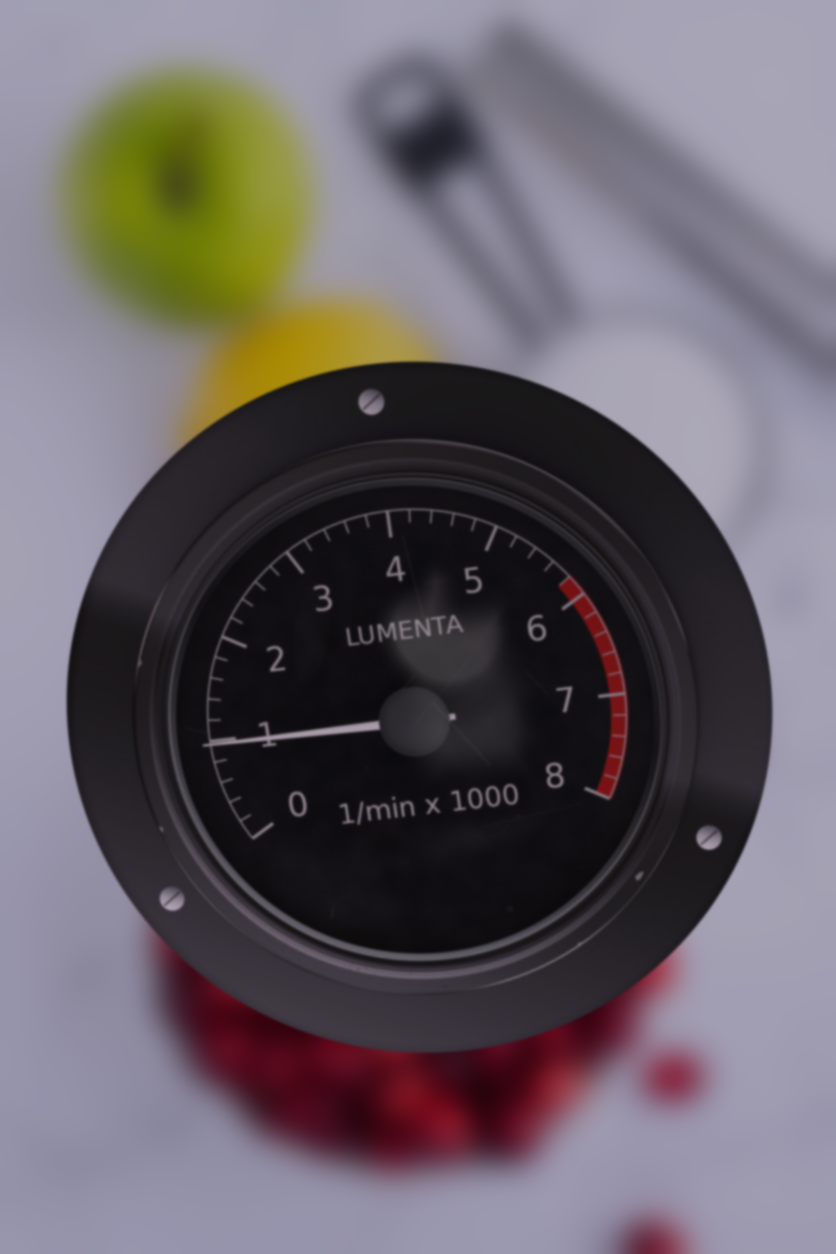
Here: **1000** rpm
